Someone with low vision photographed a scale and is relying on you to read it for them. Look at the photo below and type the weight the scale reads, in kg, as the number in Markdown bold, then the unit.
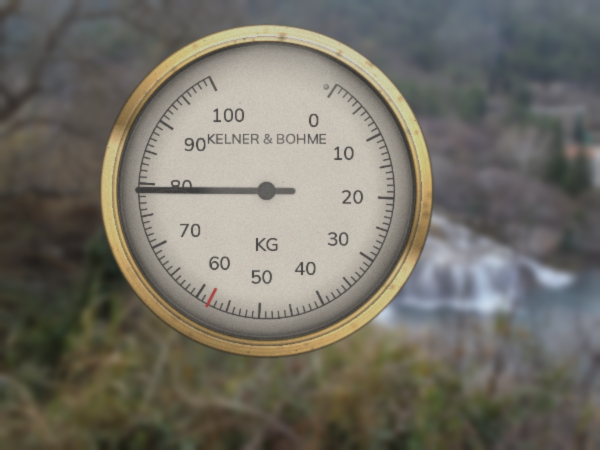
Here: **79** kg
